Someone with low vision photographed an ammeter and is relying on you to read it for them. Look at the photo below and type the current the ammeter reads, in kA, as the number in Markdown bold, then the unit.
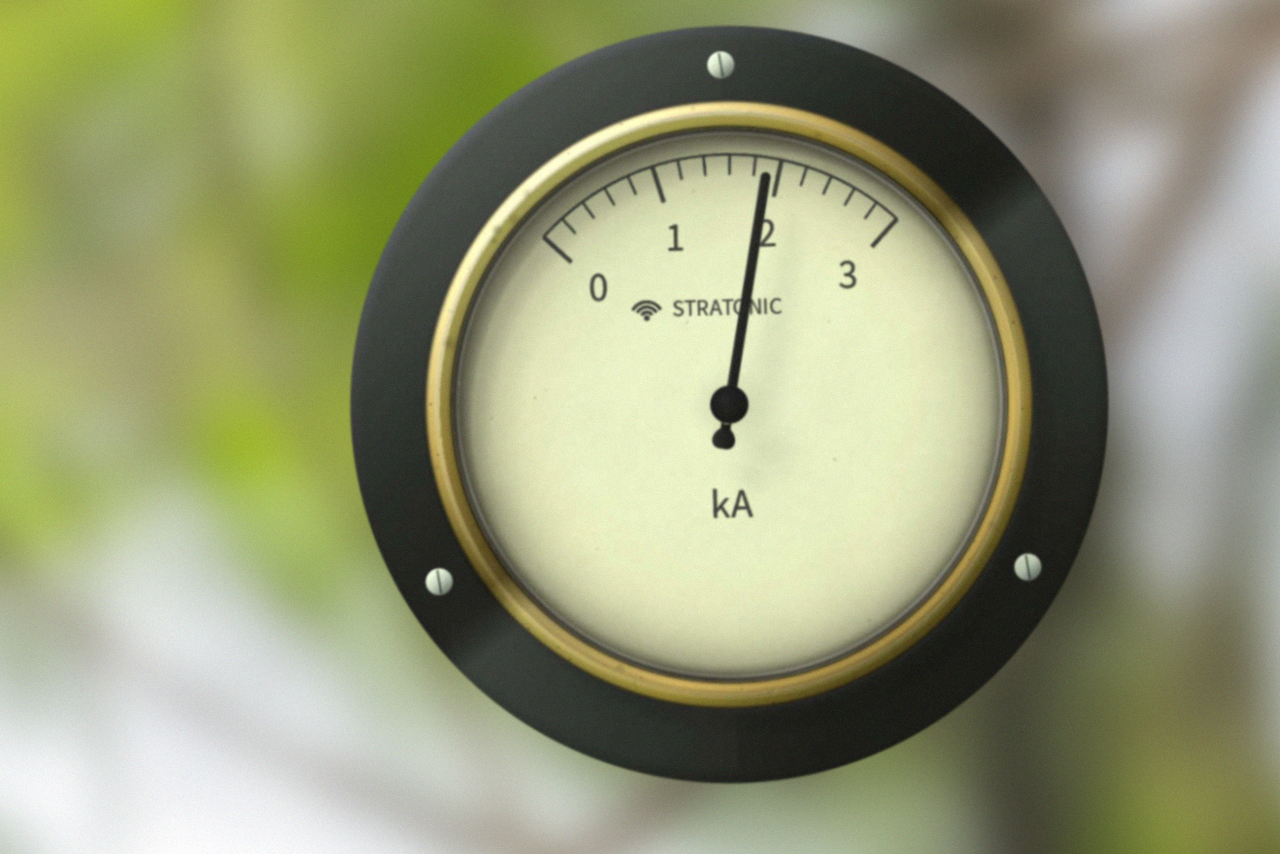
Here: **1.9** kA
